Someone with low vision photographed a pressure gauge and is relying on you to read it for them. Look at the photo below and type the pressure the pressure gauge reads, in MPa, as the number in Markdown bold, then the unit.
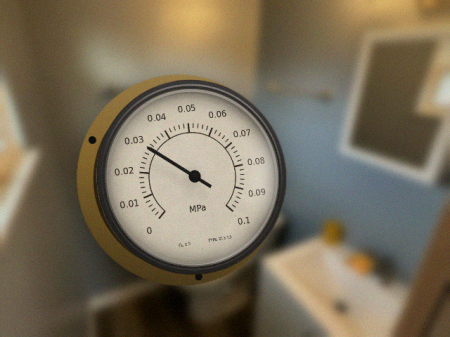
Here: **0.03** MPa
